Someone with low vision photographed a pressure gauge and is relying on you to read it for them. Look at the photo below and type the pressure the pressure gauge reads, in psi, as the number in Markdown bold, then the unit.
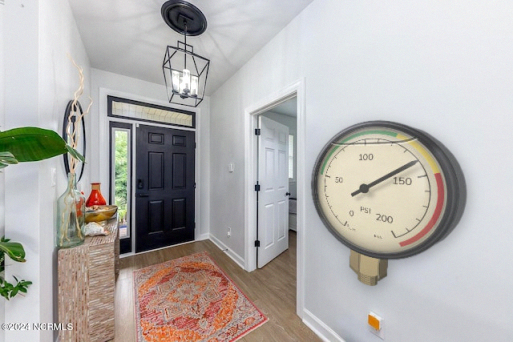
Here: **140** psi
